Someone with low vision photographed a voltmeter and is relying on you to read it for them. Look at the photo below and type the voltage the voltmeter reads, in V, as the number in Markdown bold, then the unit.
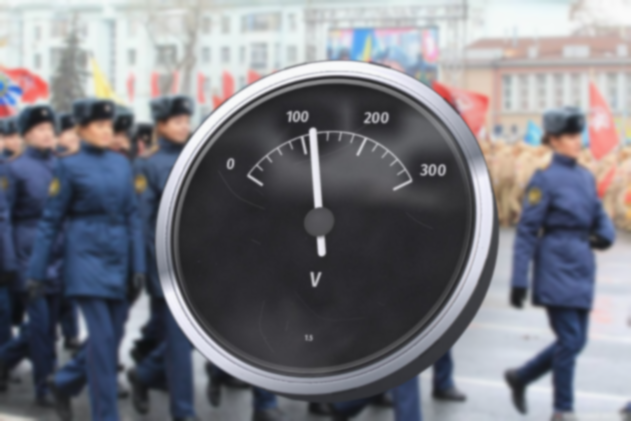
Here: **120** V
